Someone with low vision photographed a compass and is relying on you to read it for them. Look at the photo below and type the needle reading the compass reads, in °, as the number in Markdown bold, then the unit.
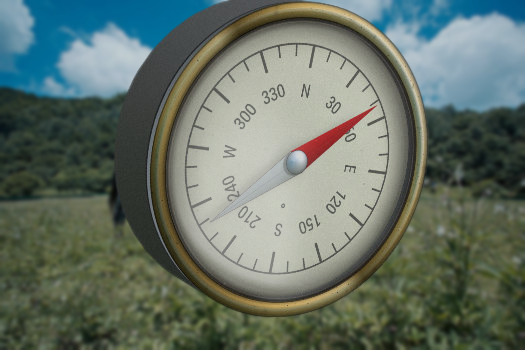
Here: **50** °
